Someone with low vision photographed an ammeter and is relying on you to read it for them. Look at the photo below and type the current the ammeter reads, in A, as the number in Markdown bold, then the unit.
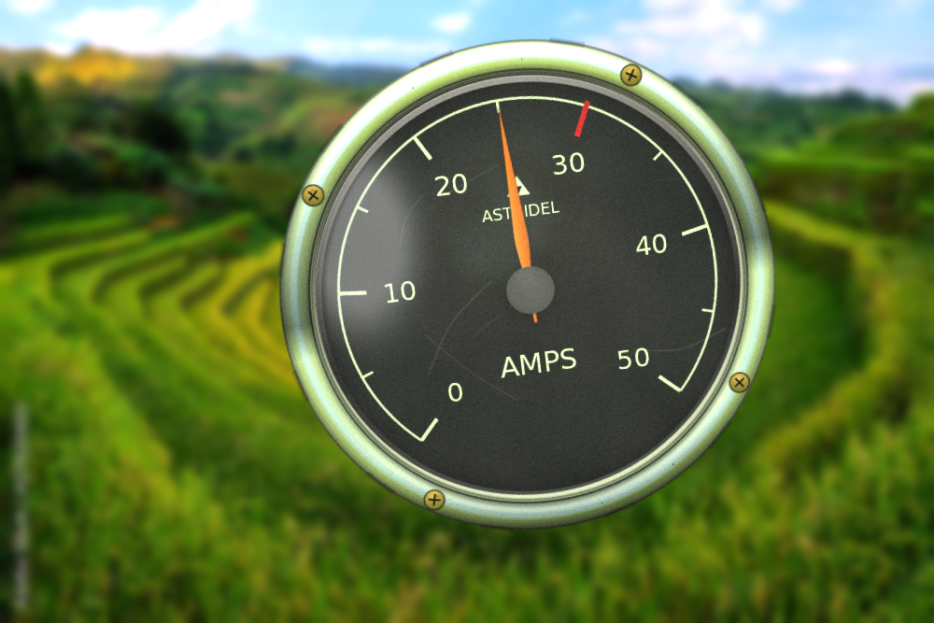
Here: **25** A
